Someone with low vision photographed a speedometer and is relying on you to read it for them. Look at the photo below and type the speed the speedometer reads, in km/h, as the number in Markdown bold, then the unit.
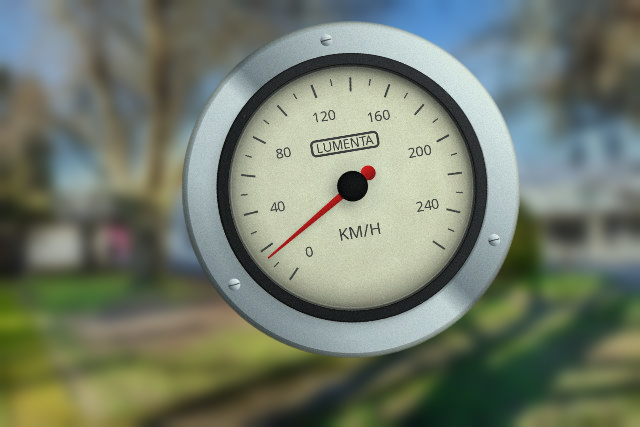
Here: **15** km/h
